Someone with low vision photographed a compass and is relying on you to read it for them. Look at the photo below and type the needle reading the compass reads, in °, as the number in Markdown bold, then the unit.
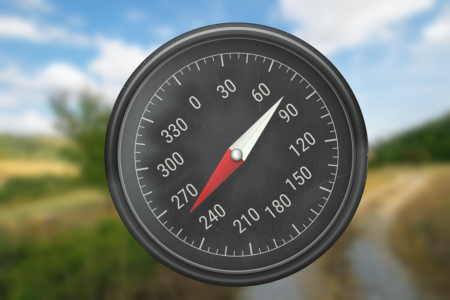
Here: **257.5** °
